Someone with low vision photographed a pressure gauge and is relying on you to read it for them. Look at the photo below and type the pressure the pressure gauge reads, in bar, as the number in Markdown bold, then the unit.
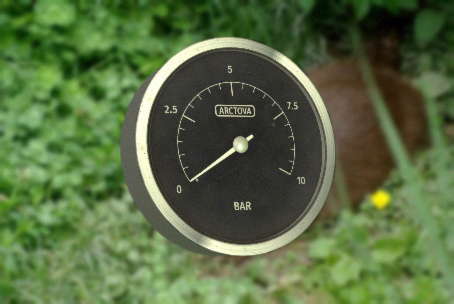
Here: **0** bar
